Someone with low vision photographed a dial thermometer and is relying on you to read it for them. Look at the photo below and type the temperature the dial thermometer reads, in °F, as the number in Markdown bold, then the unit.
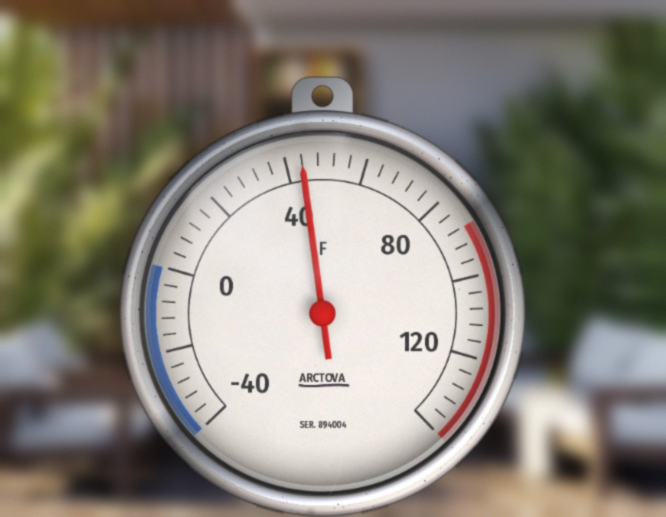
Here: **44** °F
